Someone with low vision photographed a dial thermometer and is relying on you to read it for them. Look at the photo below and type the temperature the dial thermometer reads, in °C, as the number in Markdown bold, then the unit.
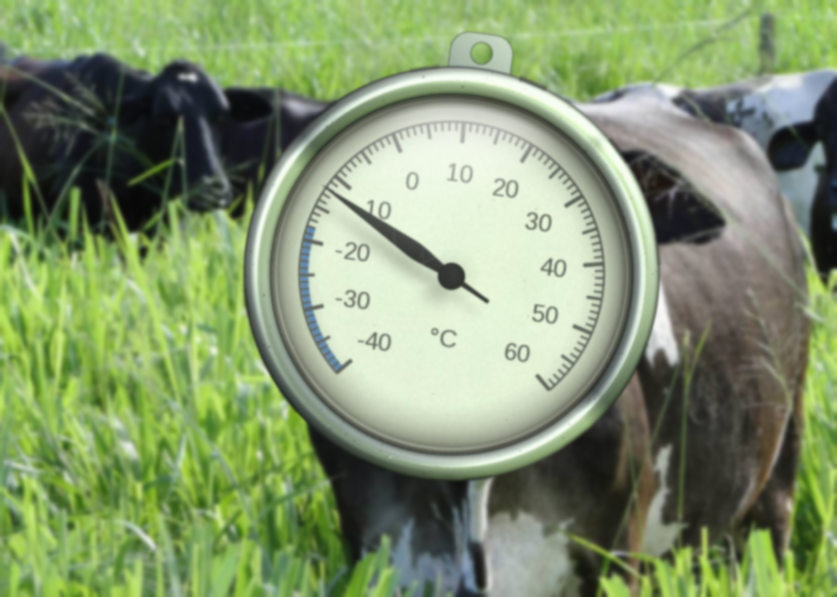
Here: **-12** °C
